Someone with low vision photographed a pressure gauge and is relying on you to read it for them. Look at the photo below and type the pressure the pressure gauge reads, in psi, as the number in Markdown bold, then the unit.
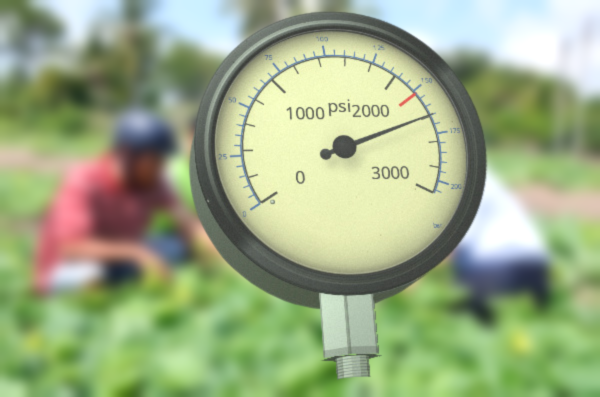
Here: **2400** psi
